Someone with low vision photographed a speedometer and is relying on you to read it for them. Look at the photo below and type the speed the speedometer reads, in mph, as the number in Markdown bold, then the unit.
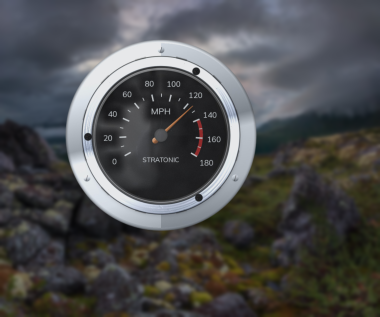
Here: **125** mph
